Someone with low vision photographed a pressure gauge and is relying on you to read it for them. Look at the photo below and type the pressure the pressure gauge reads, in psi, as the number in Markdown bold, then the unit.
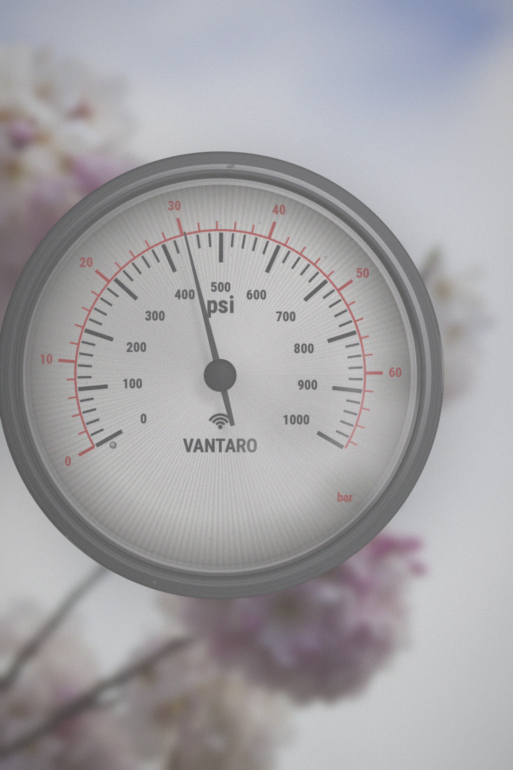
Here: **440** psi
